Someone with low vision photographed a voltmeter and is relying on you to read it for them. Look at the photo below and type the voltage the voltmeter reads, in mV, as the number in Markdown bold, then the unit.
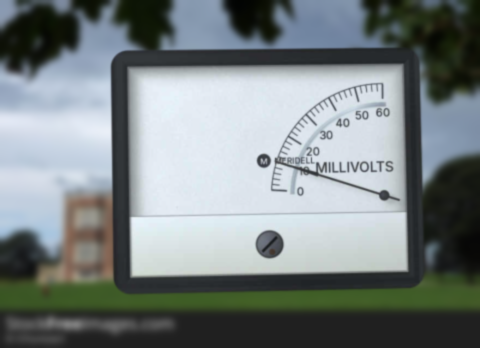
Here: **10** mV
